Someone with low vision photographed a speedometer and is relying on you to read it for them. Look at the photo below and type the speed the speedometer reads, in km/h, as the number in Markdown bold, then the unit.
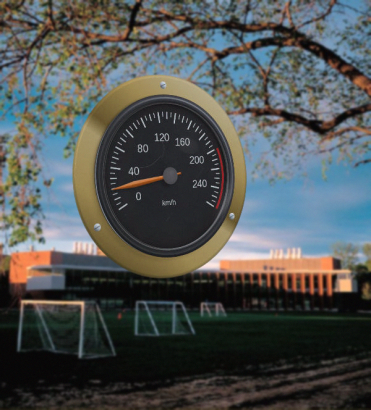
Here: **20** km/h
